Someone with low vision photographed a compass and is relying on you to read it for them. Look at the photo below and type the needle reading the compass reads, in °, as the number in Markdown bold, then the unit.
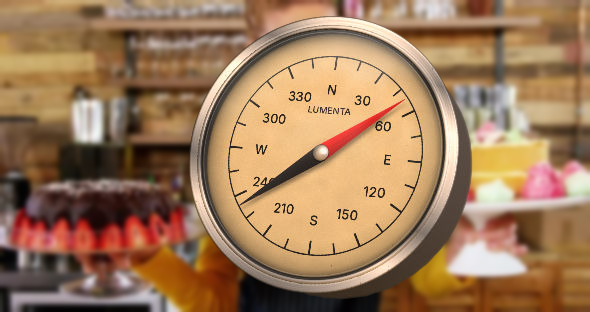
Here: **52.5** °
